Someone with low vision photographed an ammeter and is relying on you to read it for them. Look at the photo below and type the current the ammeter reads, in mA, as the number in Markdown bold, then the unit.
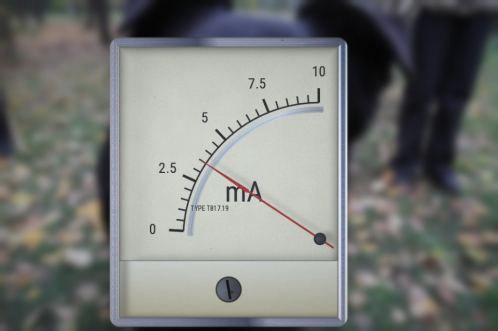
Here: **3.5** mA
